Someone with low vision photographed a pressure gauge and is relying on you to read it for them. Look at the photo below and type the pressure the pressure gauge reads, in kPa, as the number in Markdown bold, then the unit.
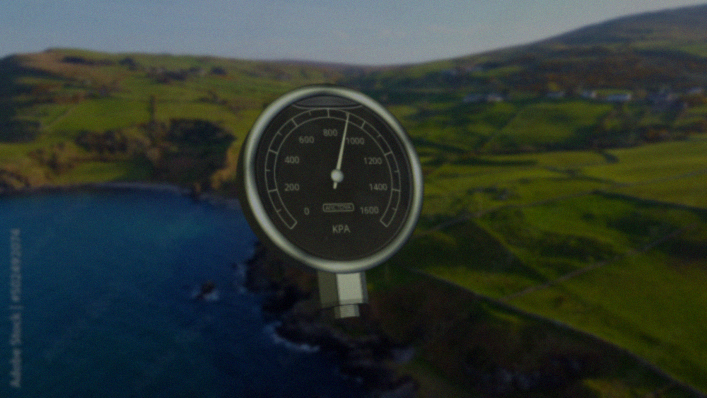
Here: **900** kPa
